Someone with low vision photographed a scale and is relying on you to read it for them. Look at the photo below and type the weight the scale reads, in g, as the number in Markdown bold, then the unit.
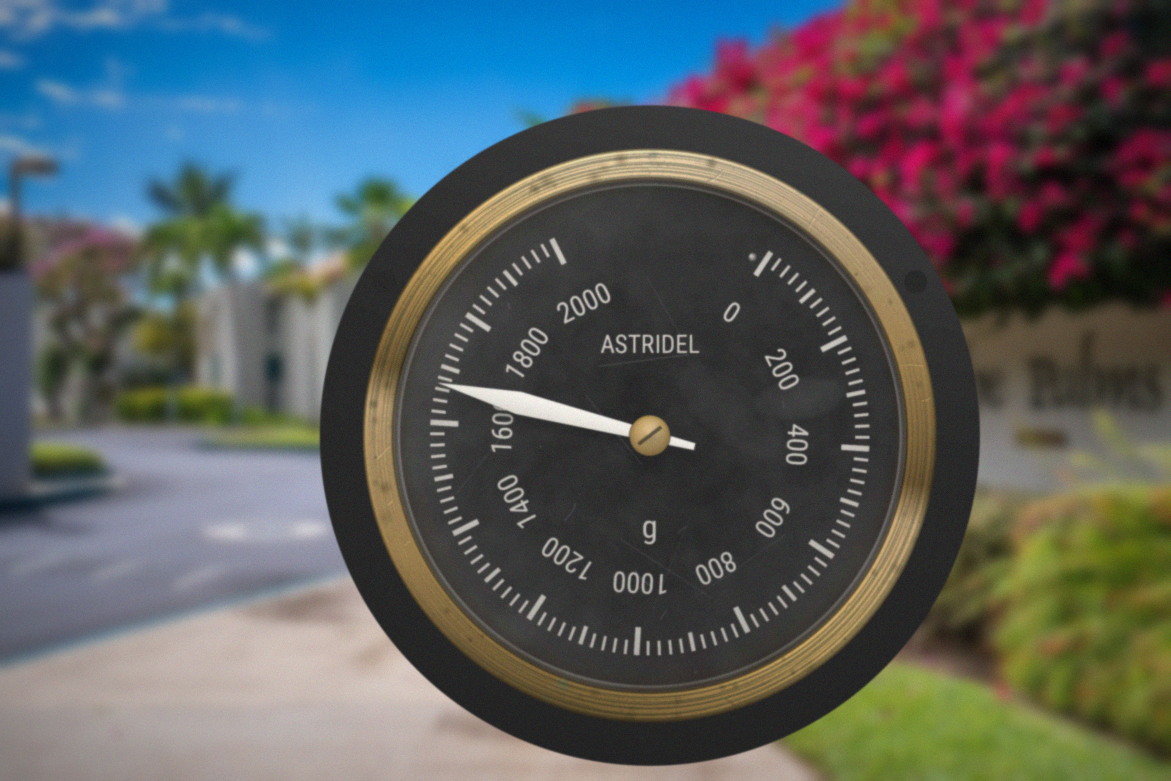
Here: **1670** g
